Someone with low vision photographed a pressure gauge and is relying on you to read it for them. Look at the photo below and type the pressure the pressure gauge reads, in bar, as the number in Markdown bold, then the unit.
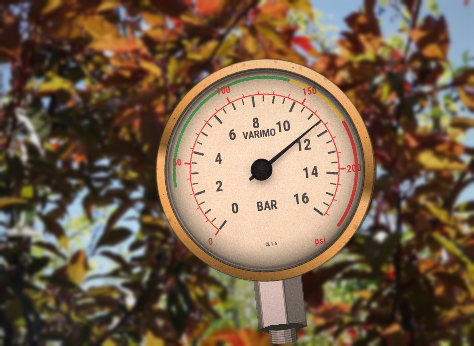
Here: **11.5** bar
